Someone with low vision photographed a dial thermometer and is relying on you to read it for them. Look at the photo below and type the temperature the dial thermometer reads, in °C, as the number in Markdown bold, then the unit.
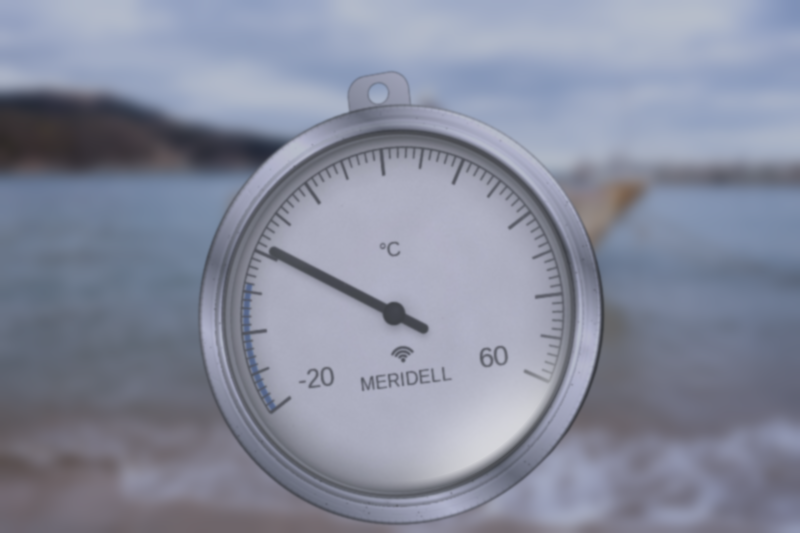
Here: **1** °C
